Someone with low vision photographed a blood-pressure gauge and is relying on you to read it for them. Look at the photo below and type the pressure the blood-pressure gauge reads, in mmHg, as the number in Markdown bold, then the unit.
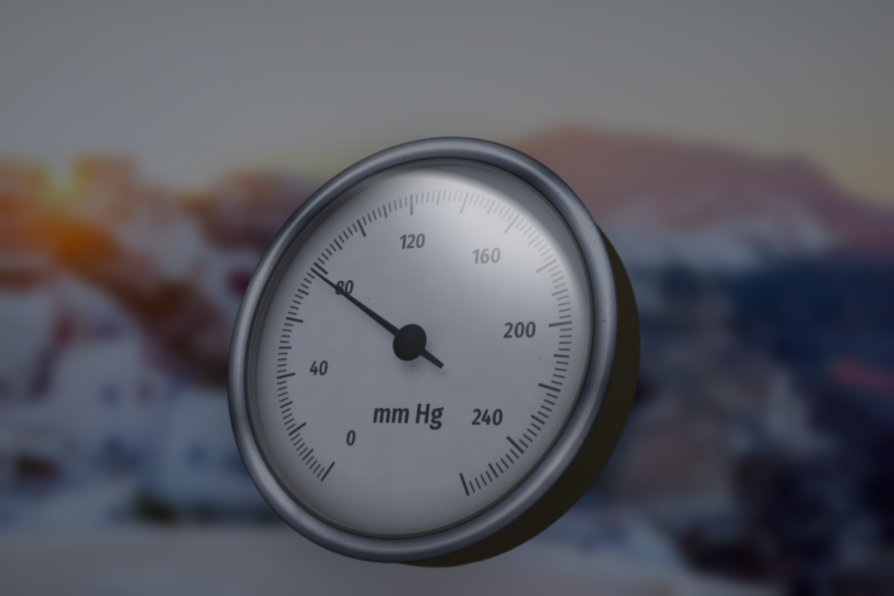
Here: **78** mmHg
